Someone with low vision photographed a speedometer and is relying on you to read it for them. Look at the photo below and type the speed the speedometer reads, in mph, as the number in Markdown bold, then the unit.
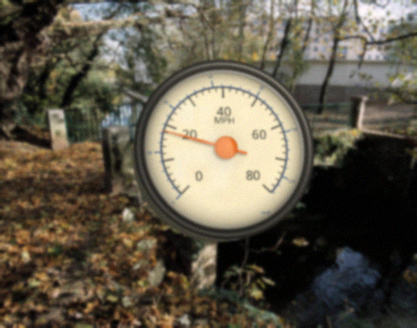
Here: **18** mph
